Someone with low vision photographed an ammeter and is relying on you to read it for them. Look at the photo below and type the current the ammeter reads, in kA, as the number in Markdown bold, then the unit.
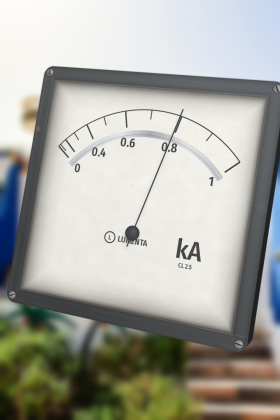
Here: **0.8** kA
